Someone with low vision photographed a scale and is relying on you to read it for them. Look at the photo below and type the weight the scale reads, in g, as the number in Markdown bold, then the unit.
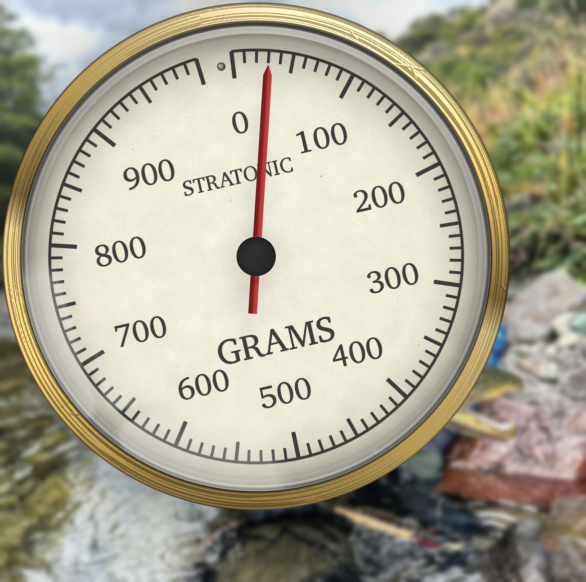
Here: **30** g
